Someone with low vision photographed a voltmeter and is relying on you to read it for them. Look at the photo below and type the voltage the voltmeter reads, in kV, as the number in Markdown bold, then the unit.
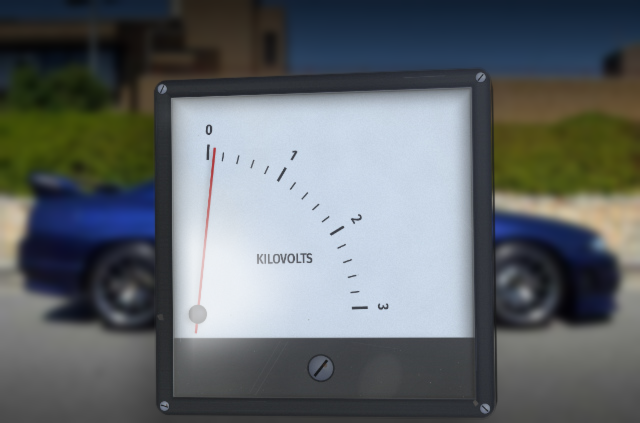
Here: **0.1** kV
